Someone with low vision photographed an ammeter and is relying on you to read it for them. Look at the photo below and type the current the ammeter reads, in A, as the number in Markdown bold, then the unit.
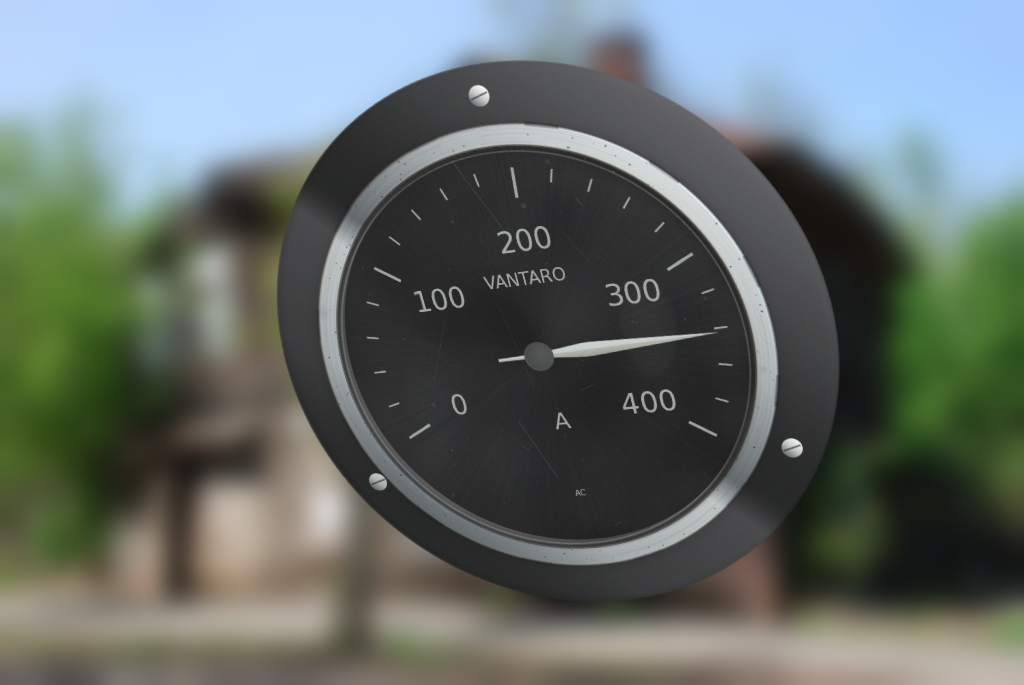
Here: **340** A
